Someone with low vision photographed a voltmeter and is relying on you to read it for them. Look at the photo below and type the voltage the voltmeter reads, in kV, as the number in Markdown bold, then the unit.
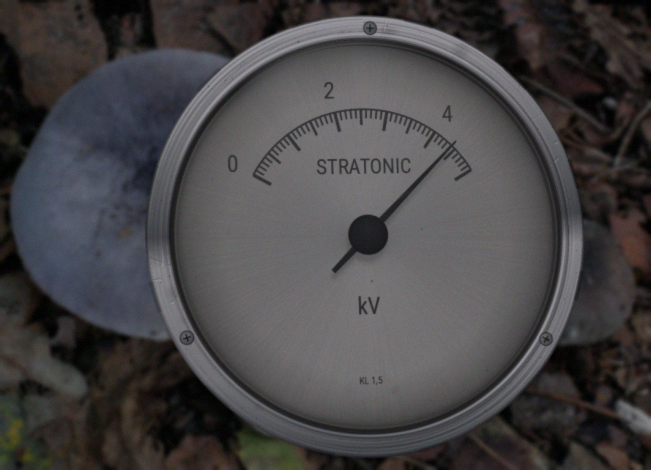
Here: **4.4** kV
